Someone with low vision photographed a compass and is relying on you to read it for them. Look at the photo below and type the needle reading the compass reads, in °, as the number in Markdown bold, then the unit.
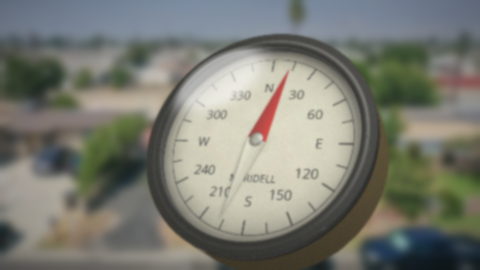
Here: **15** °
